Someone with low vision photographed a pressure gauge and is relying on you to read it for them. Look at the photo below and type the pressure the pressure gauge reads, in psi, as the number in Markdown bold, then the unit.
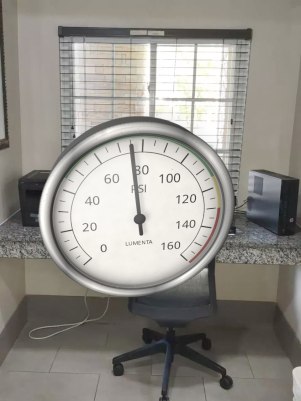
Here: **75** psi
